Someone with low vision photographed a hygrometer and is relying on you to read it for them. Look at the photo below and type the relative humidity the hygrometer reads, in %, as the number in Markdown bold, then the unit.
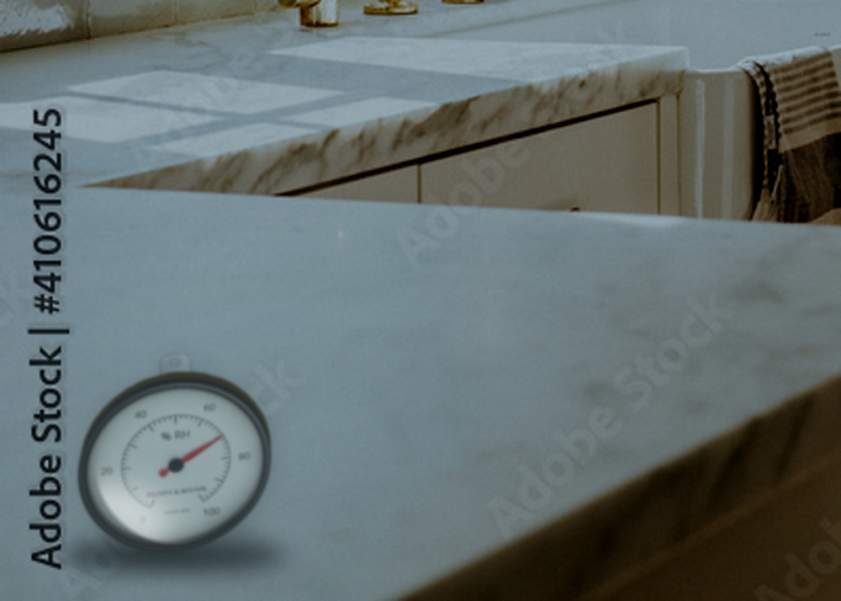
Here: **70** %
